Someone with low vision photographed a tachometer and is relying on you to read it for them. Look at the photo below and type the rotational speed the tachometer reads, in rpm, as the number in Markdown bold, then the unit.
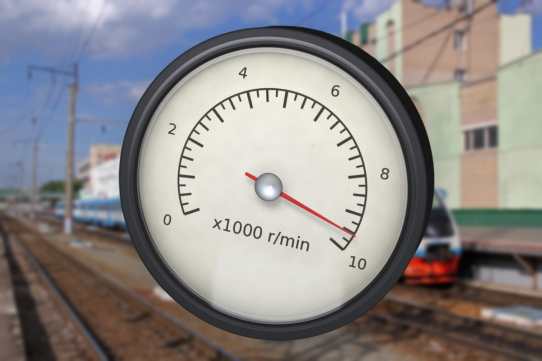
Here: **9500** rpm
